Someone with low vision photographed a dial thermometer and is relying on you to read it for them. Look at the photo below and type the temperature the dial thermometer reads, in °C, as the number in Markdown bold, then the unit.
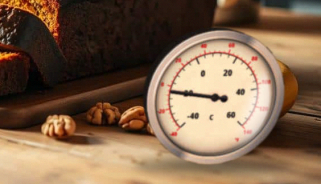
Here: **-20** °C
